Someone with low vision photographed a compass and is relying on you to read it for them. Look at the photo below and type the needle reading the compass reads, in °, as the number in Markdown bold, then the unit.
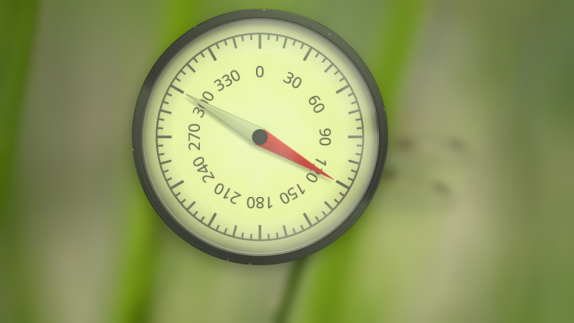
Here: **120** °
